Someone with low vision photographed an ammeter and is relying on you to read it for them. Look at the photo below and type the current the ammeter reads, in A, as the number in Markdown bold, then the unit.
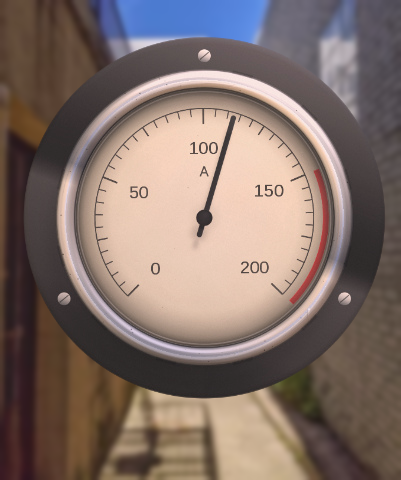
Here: **112.5** A
